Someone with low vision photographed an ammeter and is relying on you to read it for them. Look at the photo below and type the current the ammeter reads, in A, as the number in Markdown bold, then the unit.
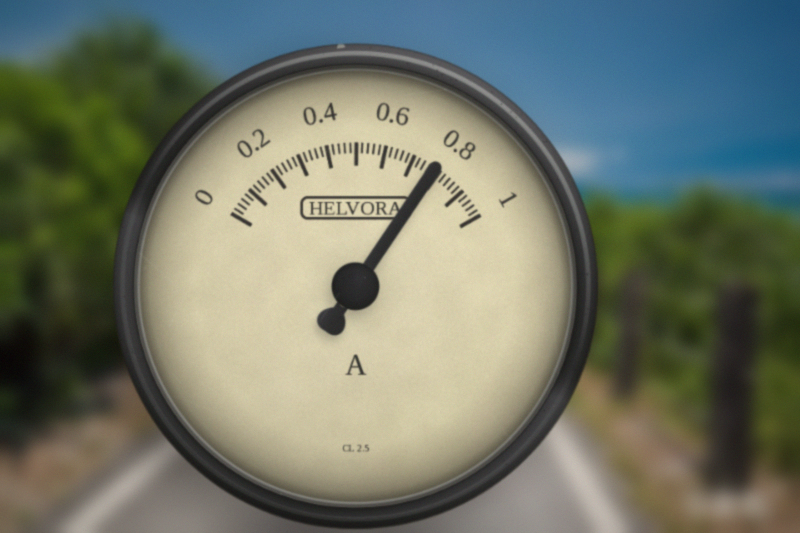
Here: **0.78** A
